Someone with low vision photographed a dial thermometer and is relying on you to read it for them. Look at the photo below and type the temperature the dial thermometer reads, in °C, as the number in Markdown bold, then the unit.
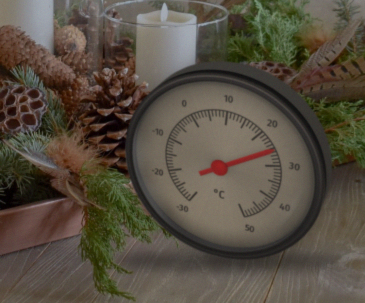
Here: **25** °C
